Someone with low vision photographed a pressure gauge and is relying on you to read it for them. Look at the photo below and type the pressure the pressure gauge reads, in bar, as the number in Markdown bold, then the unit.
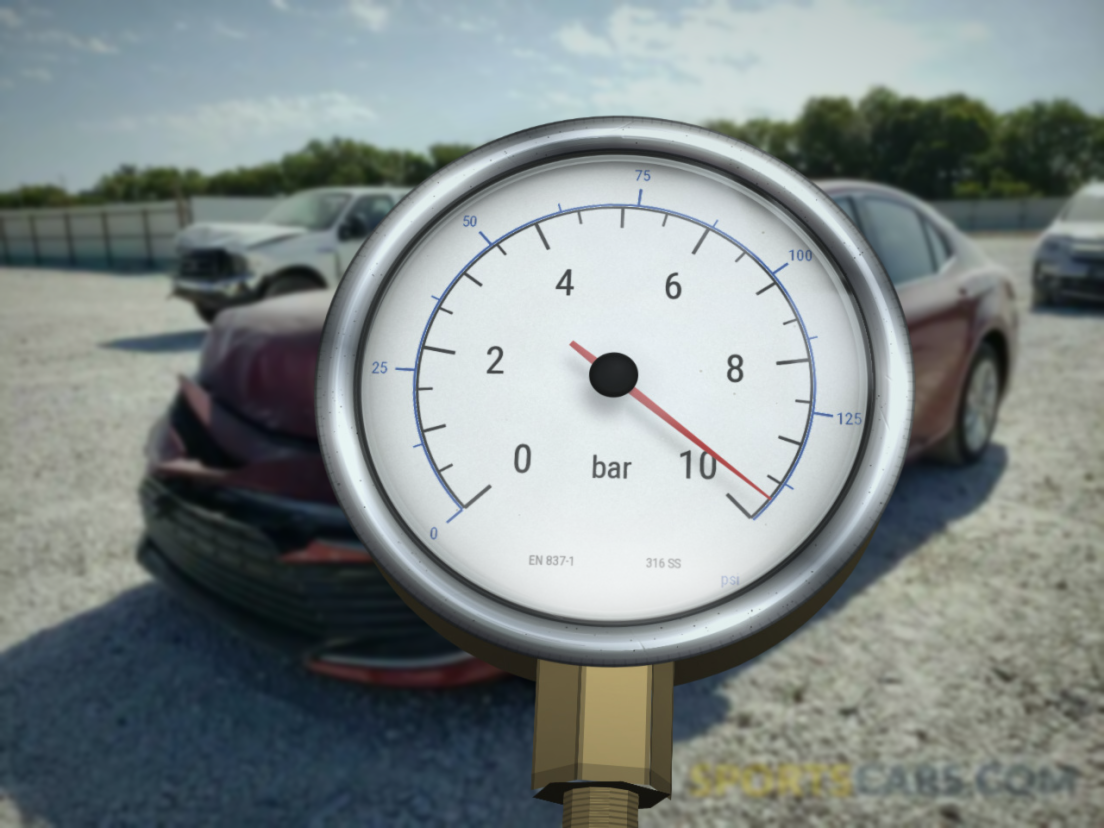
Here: **9.75** bar
